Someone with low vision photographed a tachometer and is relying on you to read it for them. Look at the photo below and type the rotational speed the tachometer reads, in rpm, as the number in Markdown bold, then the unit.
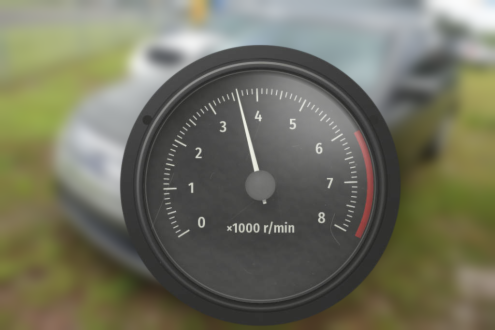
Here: **3600** rpm
